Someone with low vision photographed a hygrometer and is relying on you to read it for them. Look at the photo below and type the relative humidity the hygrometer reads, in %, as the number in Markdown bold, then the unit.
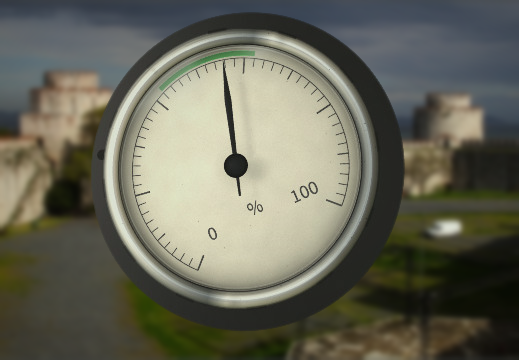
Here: **56** %
